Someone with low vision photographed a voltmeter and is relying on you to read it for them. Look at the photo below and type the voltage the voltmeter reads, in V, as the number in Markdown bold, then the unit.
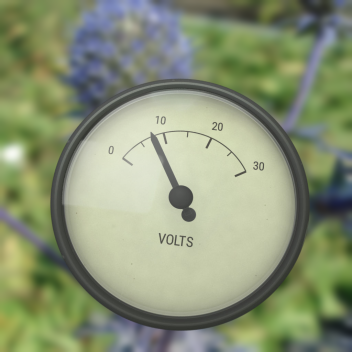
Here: **7.5** V
